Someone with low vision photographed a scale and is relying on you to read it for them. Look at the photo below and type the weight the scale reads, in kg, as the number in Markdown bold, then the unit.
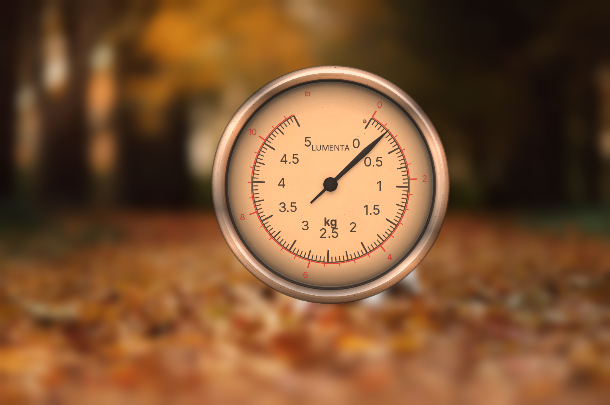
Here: **0.25** kg
